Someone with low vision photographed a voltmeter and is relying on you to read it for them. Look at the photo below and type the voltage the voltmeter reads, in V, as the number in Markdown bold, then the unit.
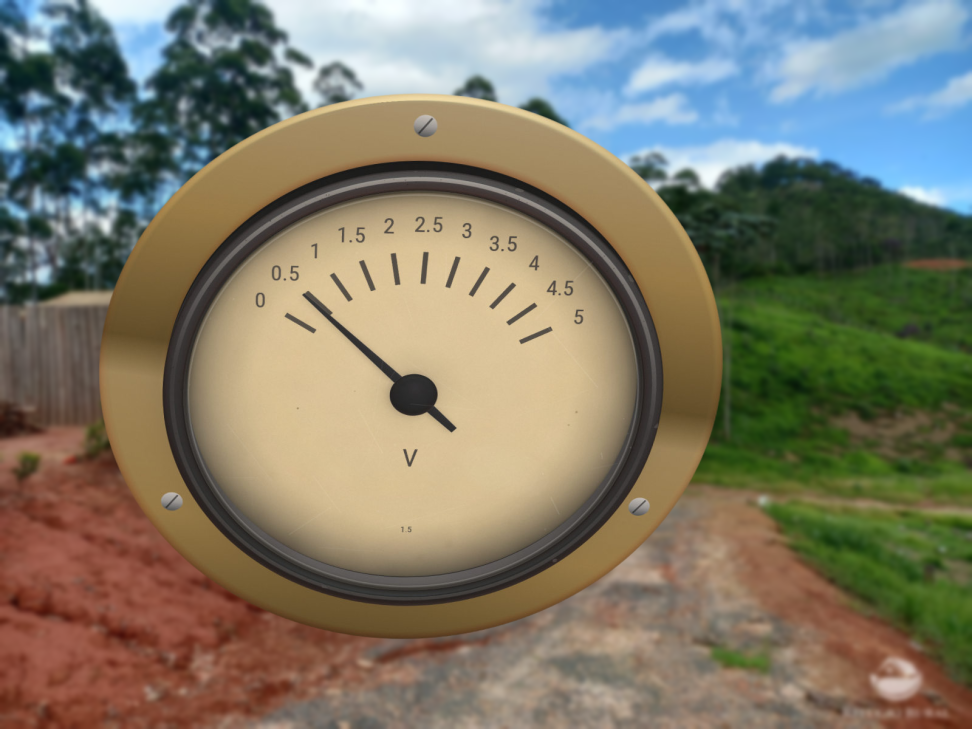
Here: **0.5** V
